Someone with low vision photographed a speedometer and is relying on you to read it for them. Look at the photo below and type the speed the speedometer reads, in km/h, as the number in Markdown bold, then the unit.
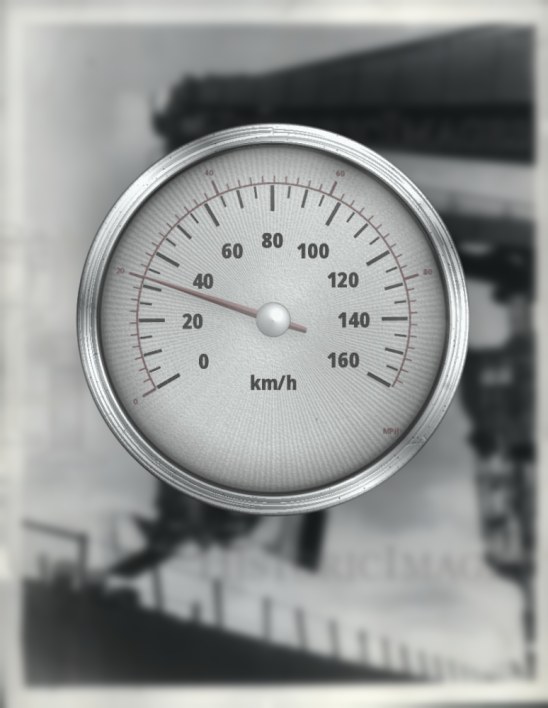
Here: **32.5** km/h
